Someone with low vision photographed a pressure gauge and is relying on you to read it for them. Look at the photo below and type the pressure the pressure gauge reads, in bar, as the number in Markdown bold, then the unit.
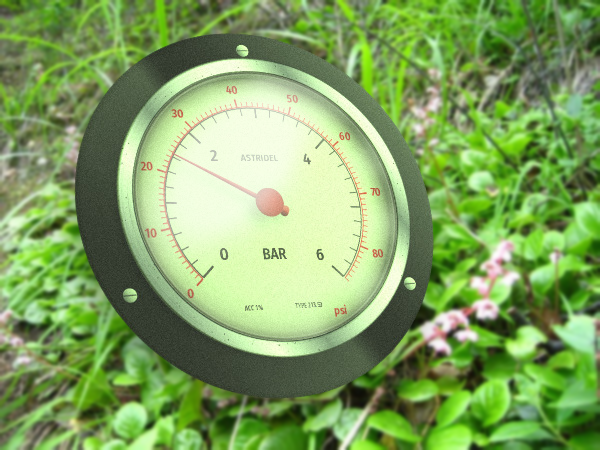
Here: **1.6** bar
